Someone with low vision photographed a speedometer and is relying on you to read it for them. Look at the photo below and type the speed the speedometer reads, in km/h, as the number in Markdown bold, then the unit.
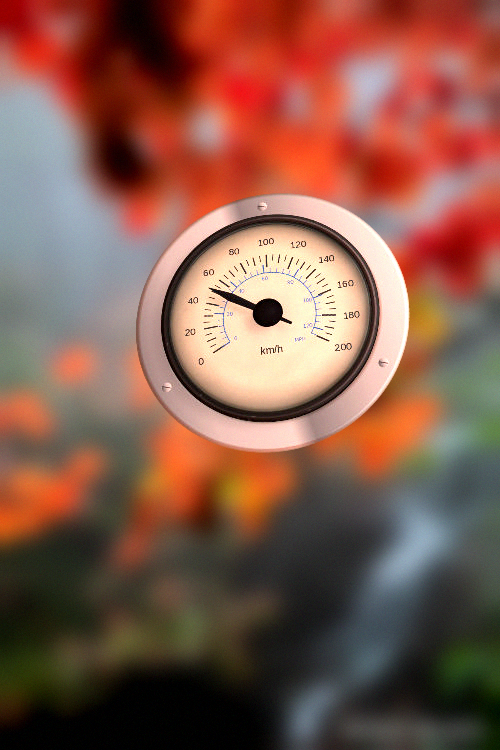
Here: **50** km/h
